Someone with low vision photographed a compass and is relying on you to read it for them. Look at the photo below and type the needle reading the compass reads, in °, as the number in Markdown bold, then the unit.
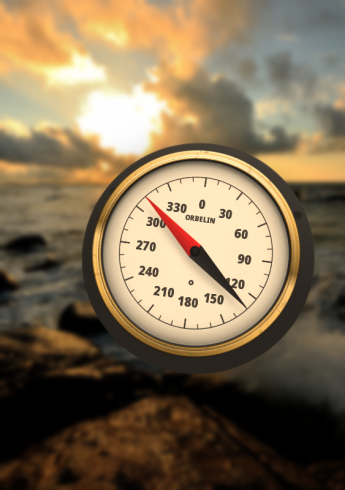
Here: **310** °
